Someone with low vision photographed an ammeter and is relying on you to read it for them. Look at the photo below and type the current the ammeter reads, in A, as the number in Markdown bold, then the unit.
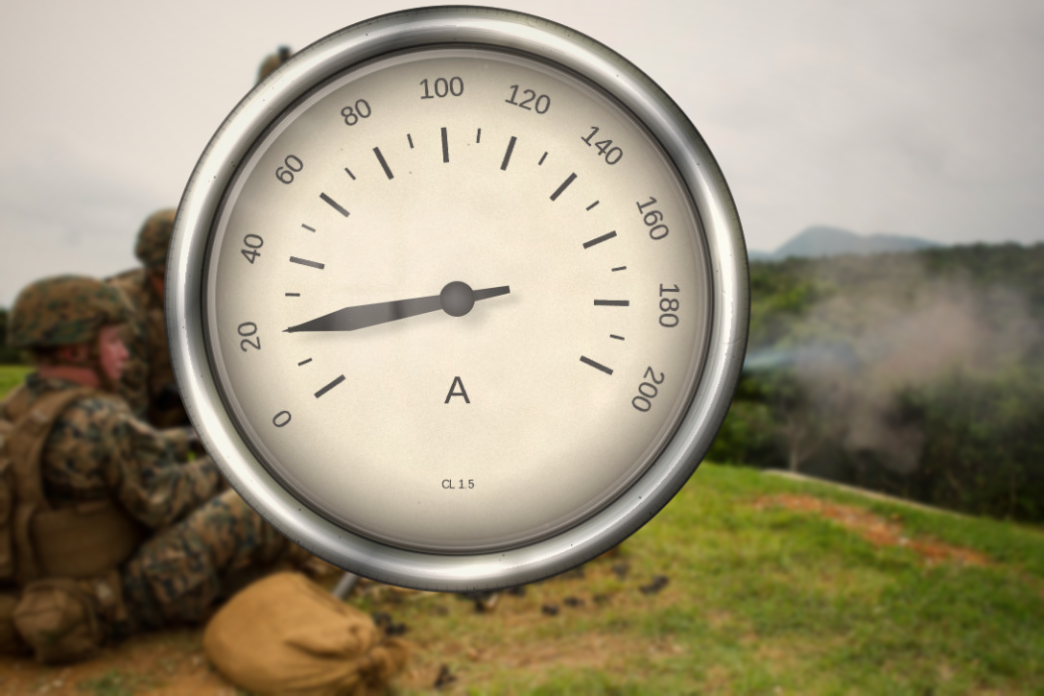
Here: **20** A
